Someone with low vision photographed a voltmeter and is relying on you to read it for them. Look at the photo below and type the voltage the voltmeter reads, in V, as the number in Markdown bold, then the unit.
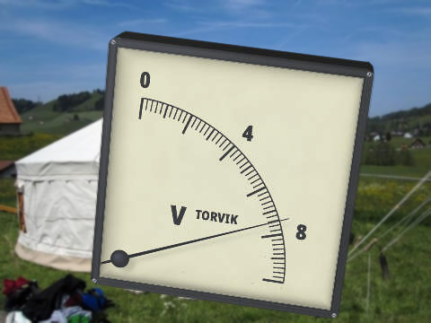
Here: **7.4** V
